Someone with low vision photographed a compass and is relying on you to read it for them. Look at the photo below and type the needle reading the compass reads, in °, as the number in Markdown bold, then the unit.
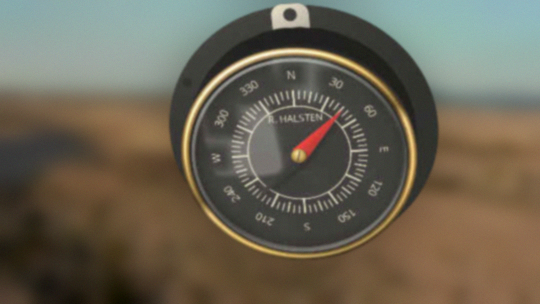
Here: **45** °
